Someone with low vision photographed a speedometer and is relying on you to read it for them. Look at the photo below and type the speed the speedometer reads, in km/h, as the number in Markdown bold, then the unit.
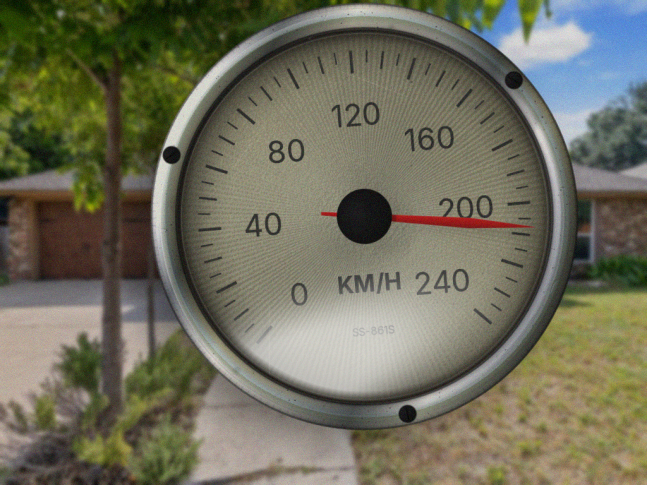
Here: **207.5** km/h
